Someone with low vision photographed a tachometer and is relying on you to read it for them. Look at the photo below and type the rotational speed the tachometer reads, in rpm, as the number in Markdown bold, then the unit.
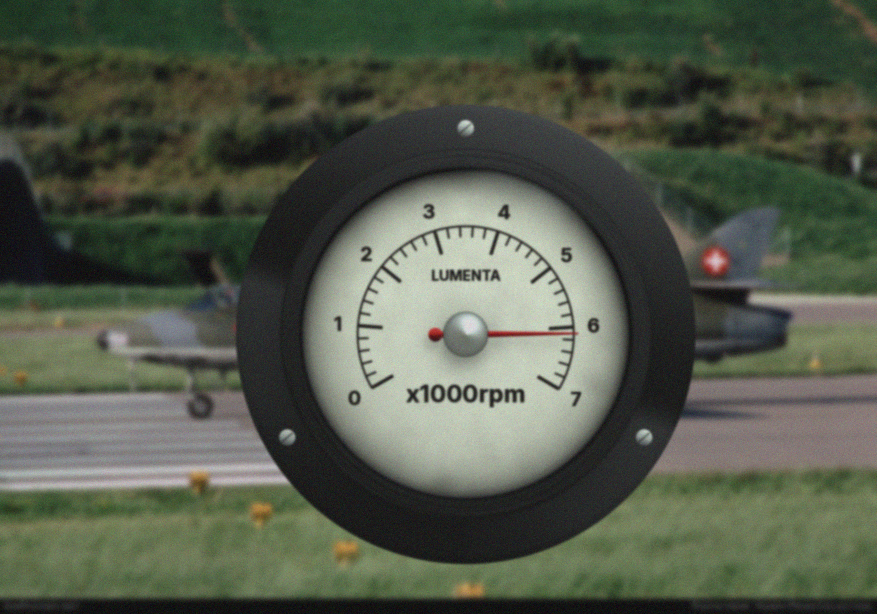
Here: **6100** rpm
